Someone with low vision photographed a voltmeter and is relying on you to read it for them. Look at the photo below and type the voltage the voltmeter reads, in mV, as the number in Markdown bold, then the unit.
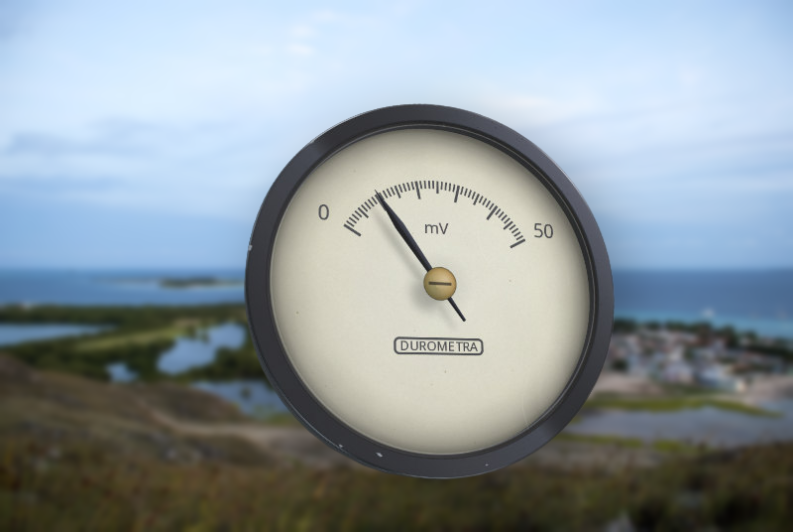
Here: **10** mV
